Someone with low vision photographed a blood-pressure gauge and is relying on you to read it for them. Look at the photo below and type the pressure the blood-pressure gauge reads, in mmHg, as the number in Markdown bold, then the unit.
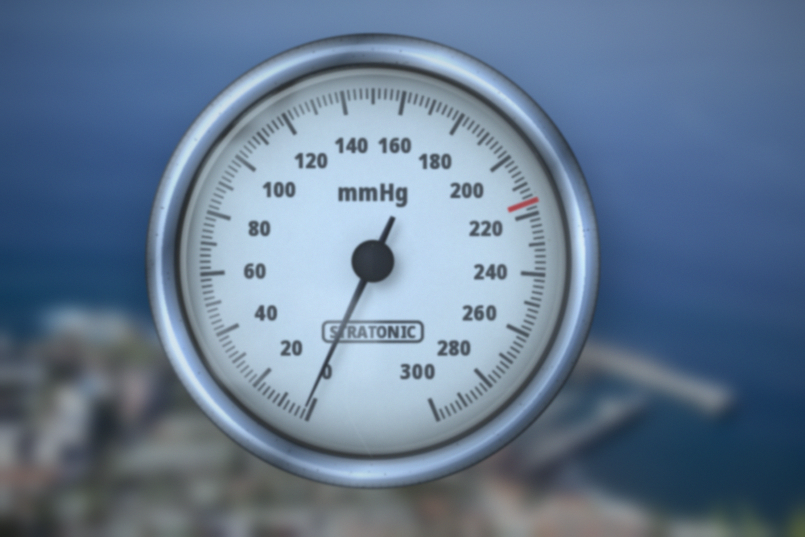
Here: **2** mmHg
